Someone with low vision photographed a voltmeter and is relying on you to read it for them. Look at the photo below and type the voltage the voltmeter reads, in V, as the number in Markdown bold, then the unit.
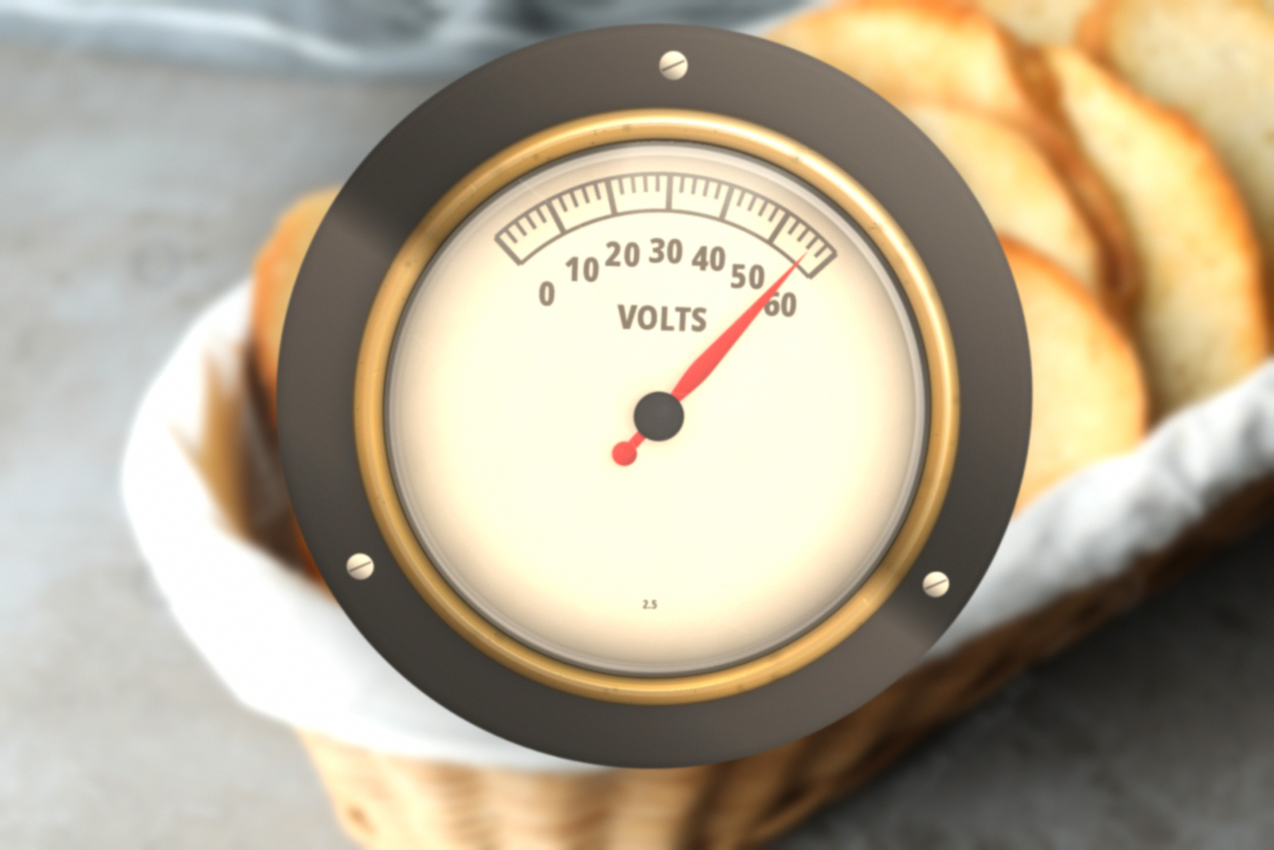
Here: **56** V
